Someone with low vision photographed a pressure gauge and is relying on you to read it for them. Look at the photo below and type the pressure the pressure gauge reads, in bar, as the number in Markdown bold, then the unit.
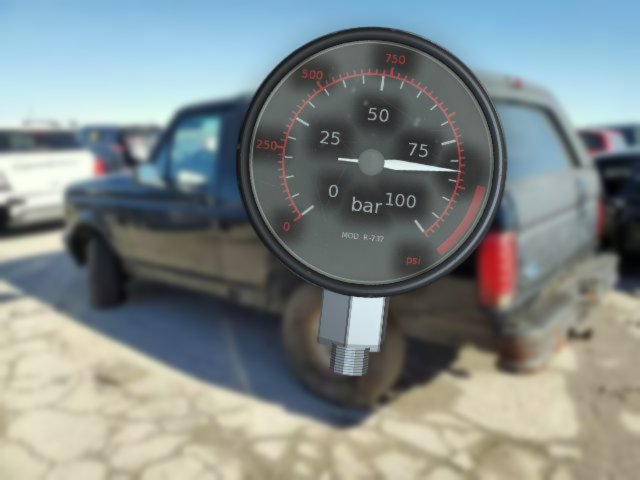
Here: **82.5** bar
